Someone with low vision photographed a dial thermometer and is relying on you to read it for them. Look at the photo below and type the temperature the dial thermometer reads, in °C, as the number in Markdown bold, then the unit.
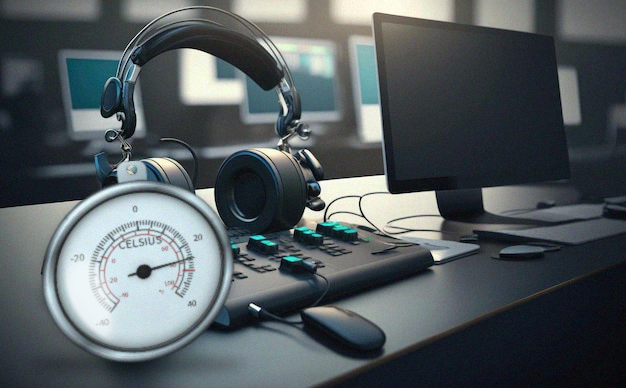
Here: **25** °C
